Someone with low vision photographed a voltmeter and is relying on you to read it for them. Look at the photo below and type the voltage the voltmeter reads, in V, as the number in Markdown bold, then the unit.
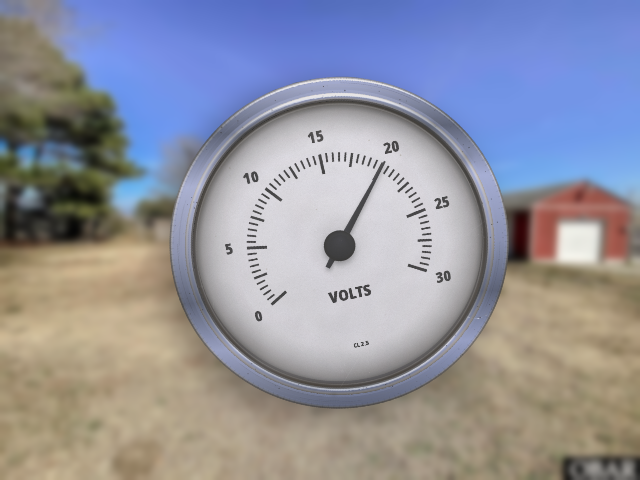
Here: **20** V
